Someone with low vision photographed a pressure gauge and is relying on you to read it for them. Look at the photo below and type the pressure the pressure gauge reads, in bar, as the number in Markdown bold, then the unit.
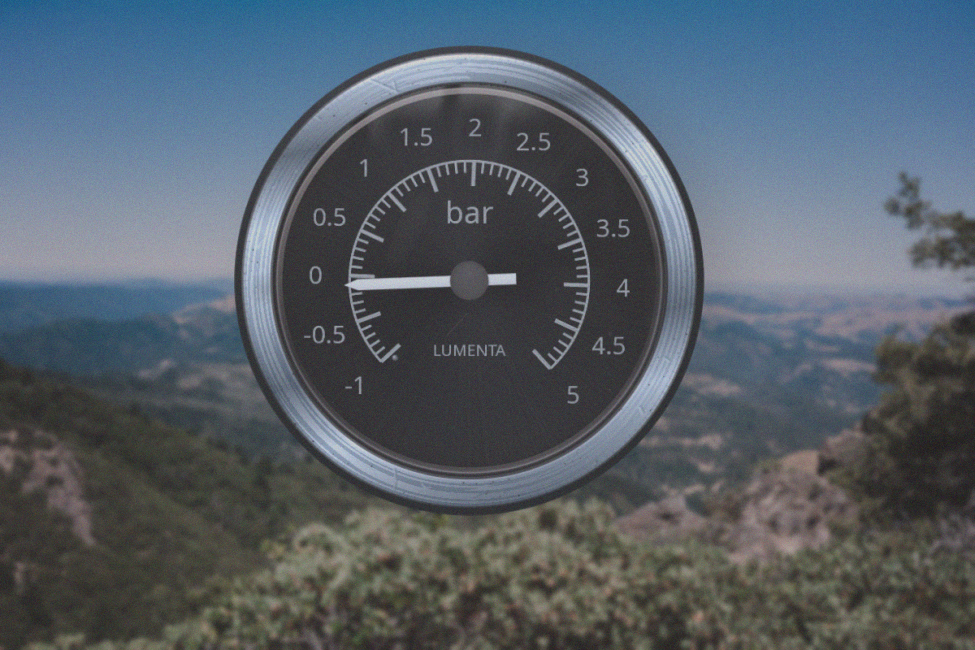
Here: **-0.1** bar
